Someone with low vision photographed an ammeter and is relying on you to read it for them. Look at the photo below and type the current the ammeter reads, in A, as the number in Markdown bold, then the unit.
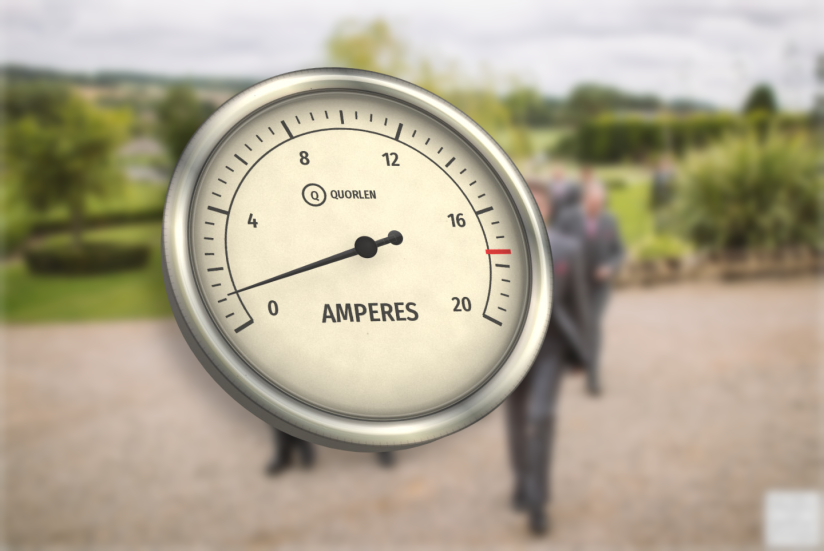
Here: **1** A
